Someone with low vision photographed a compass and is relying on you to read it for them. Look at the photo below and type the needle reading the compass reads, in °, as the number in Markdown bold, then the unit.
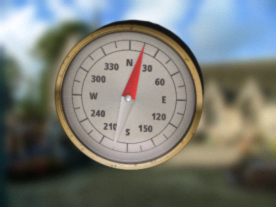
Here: **15** °
